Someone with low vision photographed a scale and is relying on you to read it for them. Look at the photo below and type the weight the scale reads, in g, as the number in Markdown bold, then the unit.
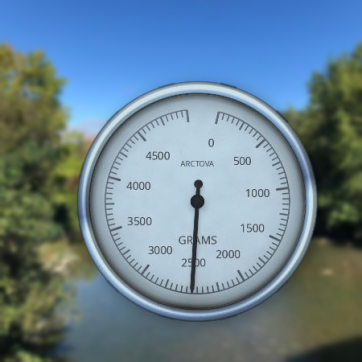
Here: **2500** g
